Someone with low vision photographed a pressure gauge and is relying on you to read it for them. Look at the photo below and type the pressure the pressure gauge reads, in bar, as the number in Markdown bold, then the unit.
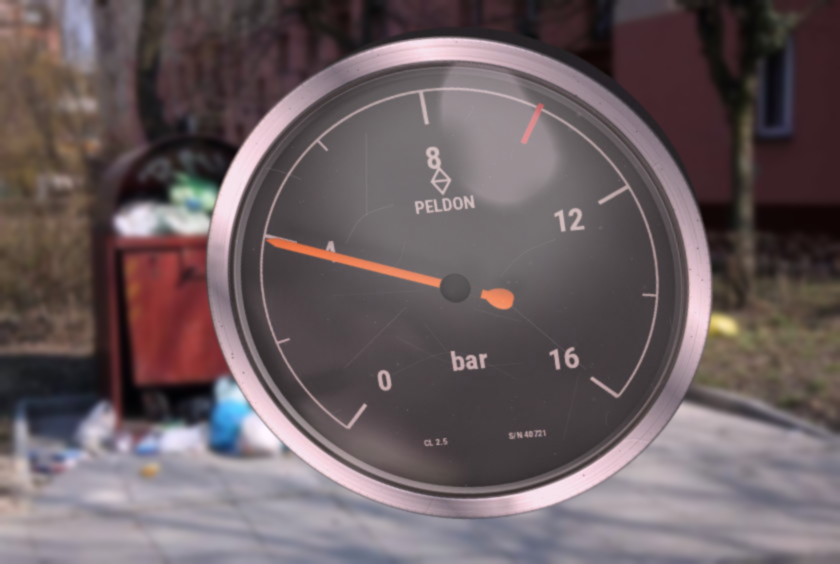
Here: **4** bar
